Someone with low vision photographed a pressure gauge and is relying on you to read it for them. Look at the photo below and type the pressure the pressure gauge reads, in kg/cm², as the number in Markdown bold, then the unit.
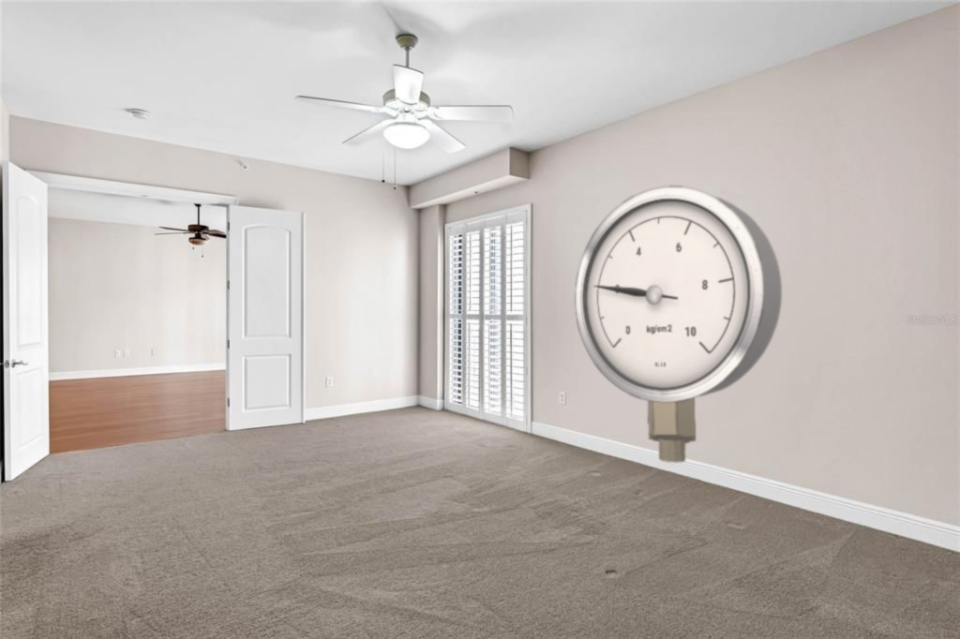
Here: **2** kg/cm²
